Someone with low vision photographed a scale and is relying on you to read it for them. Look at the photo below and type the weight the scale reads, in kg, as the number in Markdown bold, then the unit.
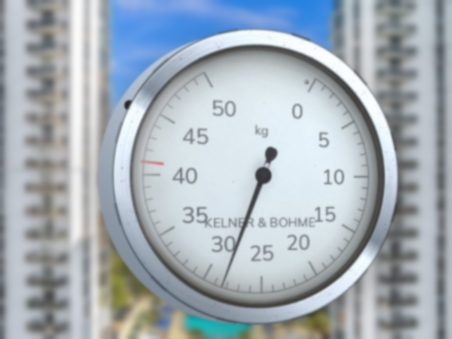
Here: **28.5** kg
